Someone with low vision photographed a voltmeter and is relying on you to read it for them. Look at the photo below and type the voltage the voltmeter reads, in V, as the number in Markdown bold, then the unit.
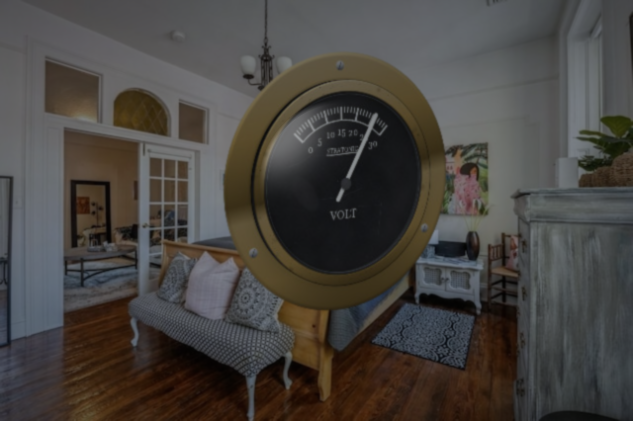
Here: **25** V
